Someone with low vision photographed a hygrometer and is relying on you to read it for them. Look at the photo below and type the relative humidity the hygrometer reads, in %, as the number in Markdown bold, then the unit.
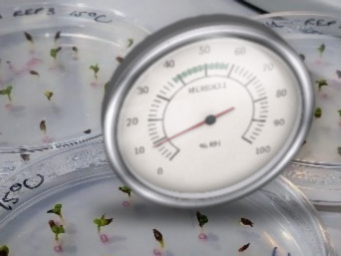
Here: **10** %
